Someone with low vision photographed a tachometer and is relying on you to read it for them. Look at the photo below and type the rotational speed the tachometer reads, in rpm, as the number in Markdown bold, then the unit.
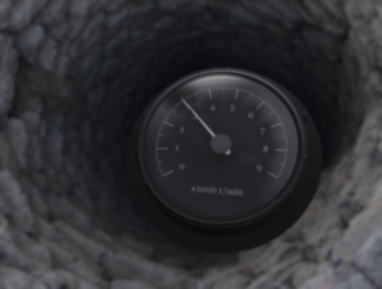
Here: **3000** rpm
